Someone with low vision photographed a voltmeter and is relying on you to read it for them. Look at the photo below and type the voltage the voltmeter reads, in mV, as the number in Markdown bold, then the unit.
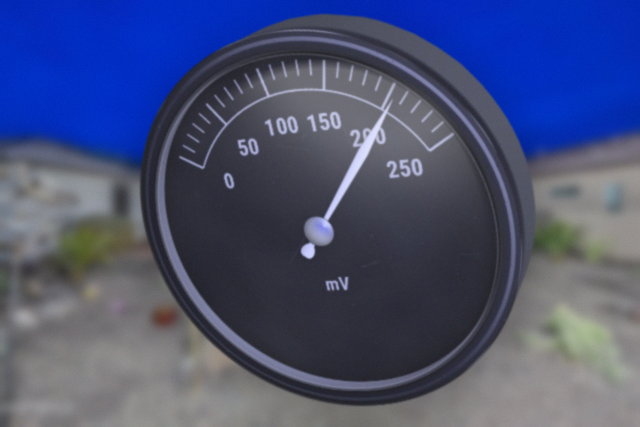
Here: **205** mV
